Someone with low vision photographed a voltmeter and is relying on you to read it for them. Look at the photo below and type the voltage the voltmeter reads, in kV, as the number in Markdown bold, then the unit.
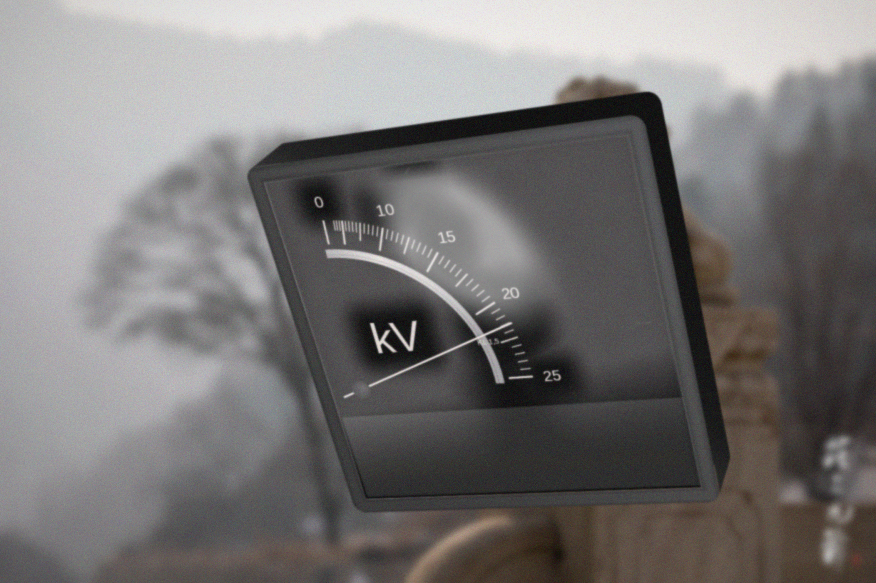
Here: **21.5** kV
